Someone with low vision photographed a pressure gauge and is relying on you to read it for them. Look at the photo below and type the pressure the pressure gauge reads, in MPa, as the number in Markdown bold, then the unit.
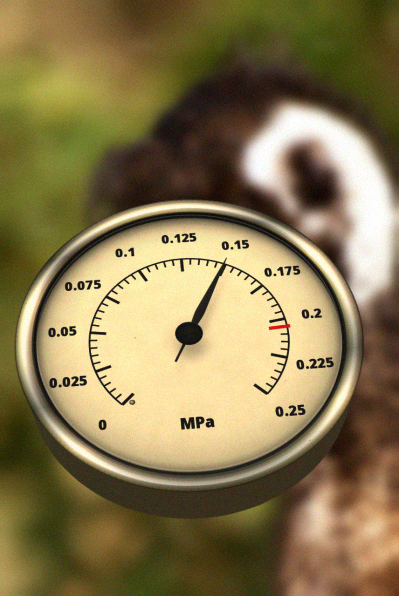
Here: **0.15** MPa
